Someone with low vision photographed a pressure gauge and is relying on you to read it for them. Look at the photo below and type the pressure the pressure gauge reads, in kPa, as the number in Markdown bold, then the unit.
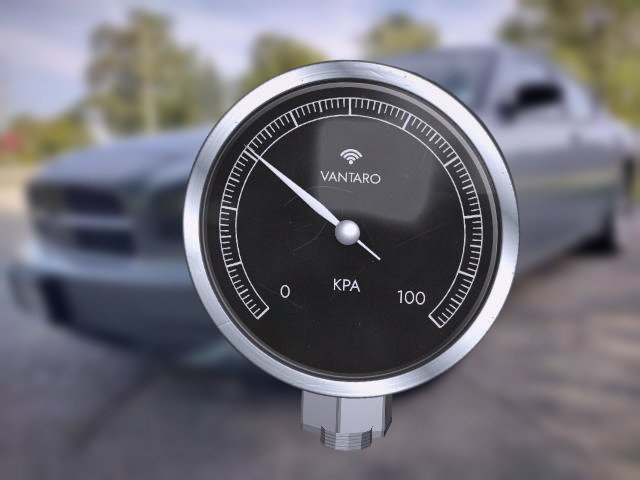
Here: **31** kPa
